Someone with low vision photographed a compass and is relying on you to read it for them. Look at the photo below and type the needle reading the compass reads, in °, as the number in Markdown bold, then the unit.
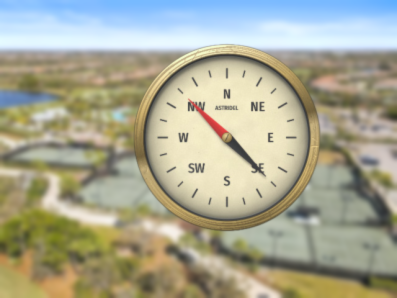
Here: **315** °
